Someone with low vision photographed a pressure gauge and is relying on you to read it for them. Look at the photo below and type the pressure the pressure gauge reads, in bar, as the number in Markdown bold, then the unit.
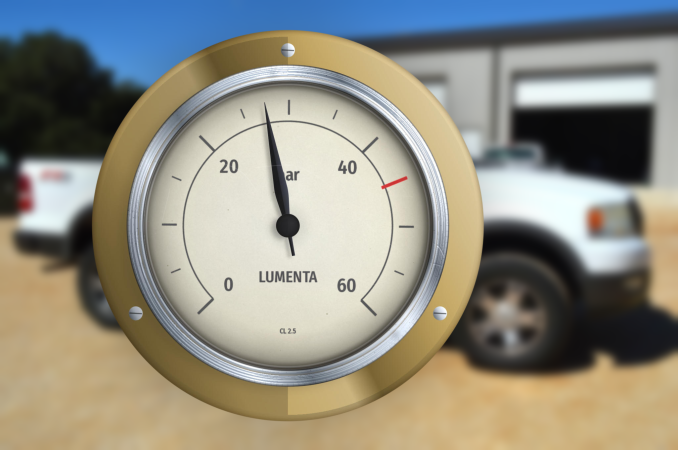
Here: **27.5** bar
